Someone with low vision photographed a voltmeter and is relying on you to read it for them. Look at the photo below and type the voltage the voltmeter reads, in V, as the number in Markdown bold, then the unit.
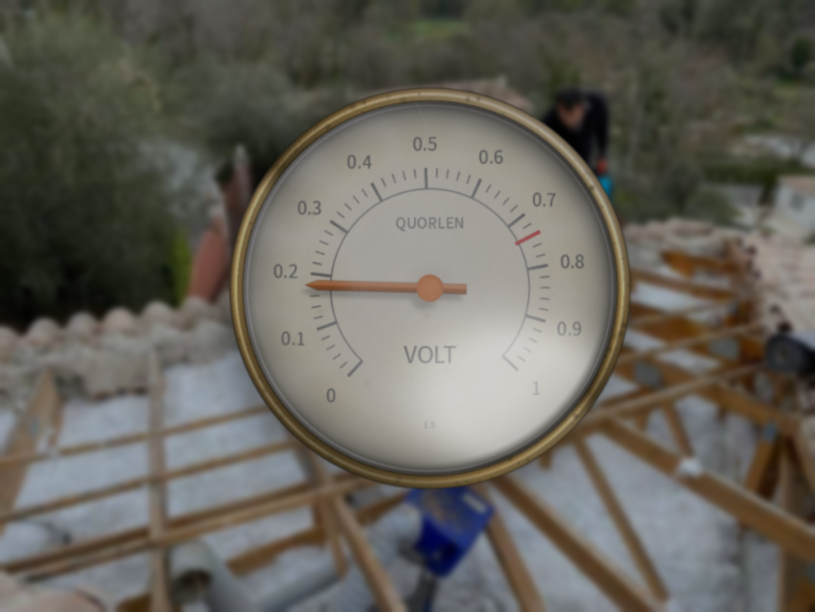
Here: **0.18** V
